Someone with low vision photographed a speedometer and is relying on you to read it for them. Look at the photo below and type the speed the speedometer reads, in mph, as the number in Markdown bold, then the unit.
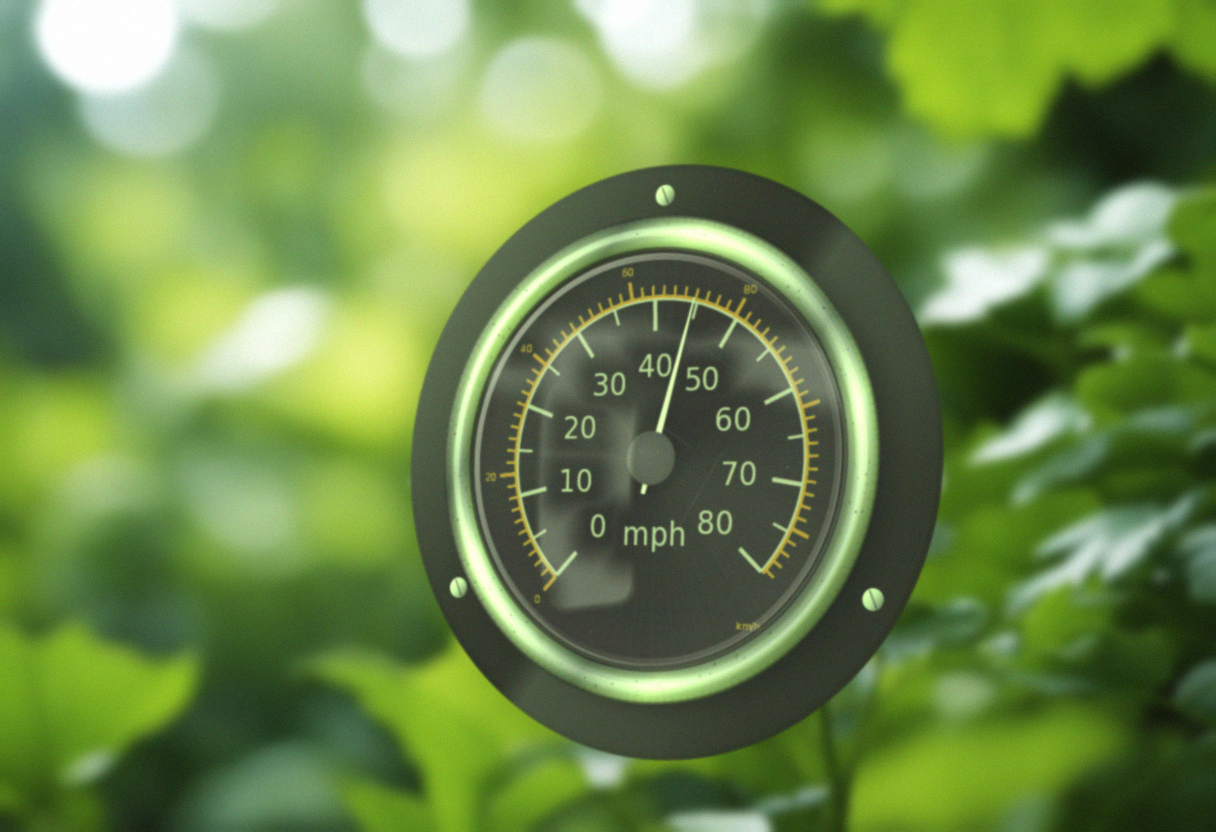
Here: **45** mph
